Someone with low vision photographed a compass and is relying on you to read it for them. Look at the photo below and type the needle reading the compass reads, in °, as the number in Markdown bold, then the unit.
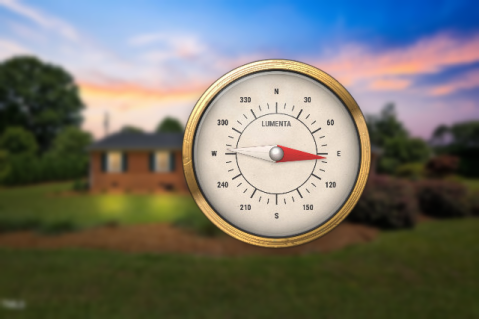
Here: **95** °
